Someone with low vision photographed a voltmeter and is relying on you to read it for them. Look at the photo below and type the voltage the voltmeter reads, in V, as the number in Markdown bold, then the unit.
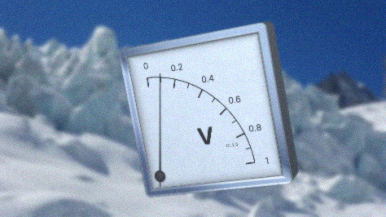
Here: **0.1** V
